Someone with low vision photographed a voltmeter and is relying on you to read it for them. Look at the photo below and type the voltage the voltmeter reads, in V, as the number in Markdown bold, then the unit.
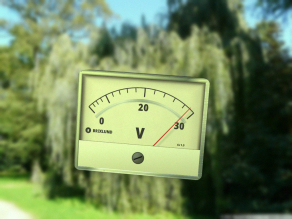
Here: **29** V
